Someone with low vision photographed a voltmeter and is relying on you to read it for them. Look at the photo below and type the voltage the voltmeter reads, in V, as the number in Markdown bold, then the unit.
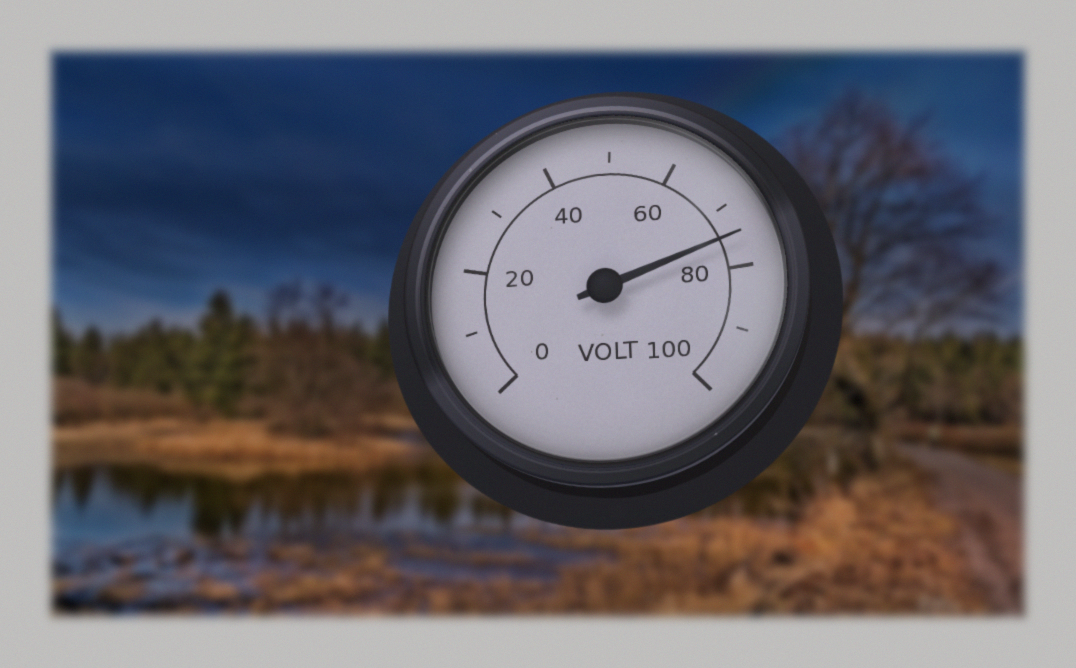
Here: **75** V
